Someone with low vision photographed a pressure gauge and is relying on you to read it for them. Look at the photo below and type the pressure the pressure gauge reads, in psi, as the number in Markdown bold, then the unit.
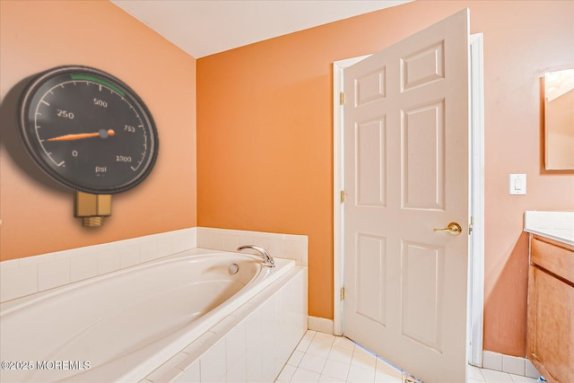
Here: **100** psi
